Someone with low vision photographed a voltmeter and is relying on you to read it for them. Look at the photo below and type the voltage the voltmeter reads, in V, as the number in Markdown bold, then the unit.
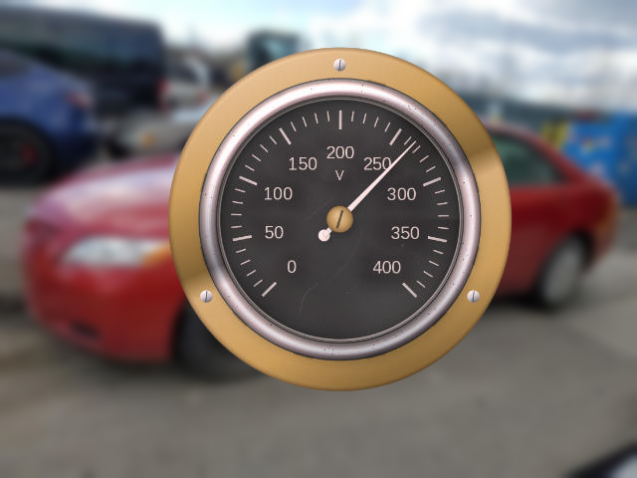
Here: **265** V
